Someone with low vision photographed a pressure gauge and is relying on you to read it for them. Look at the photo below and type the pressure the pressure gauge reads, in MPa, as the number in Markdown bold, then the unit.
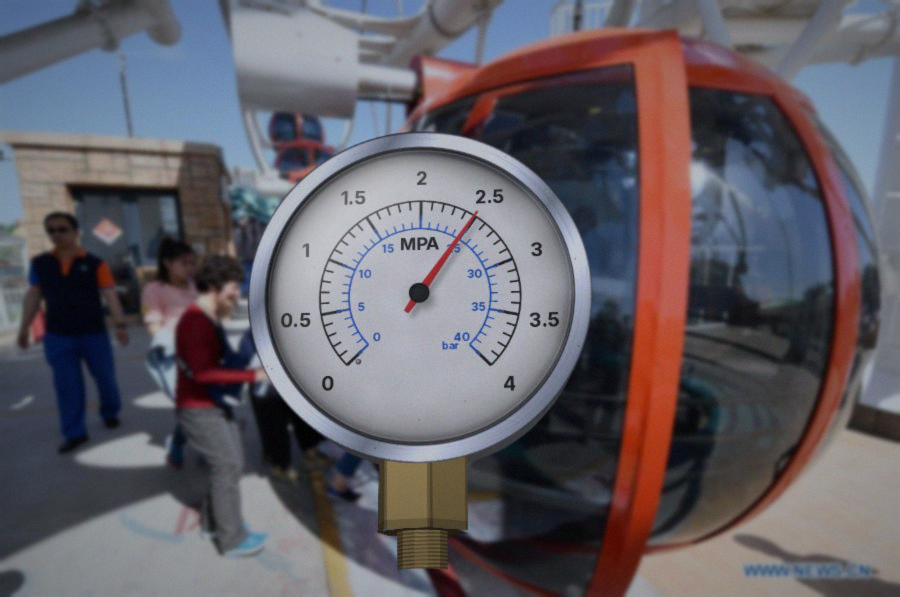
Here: **2.5** MPa
